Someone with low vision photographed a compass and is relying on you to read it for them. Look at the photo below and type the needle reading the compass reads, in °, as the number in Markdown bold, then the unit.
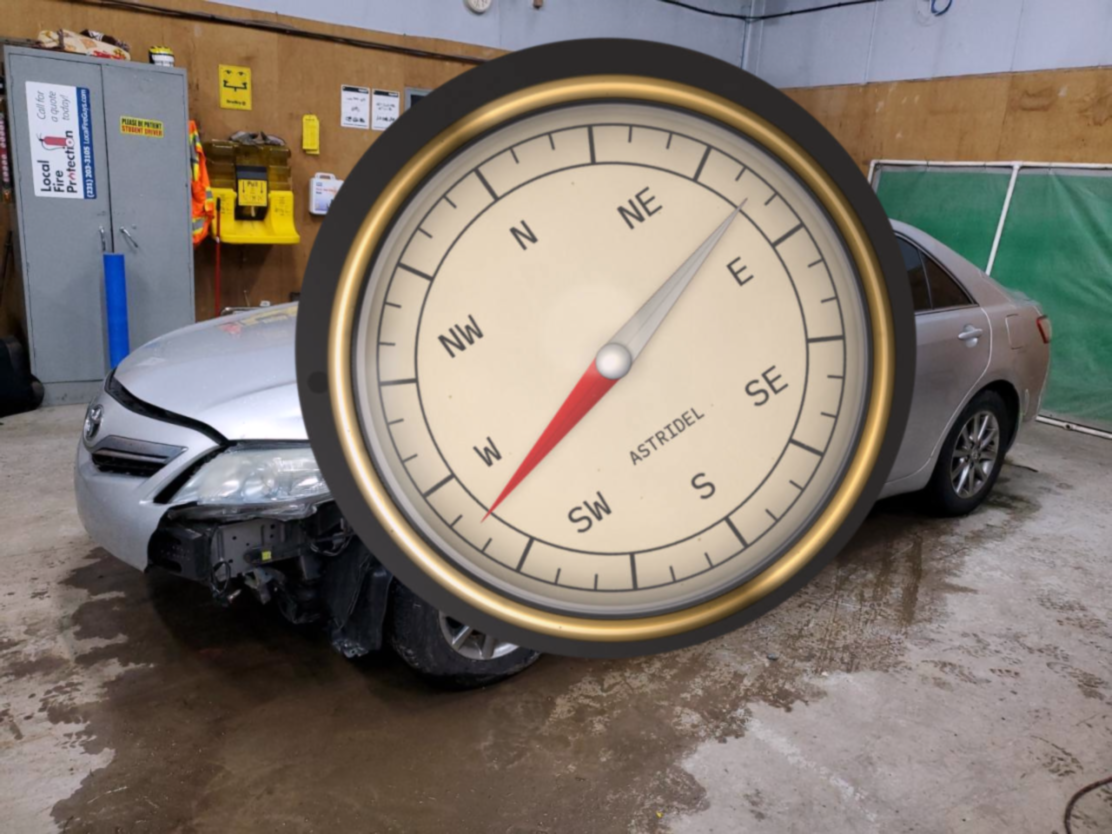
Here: **255** °
